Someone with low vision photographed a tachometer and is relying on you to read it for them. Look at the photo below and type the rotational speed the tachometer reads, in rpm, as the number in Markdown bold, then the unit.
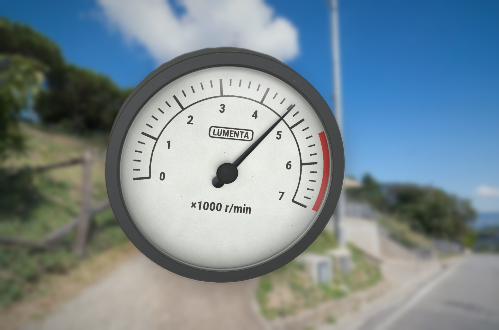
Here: **4600** rpm
